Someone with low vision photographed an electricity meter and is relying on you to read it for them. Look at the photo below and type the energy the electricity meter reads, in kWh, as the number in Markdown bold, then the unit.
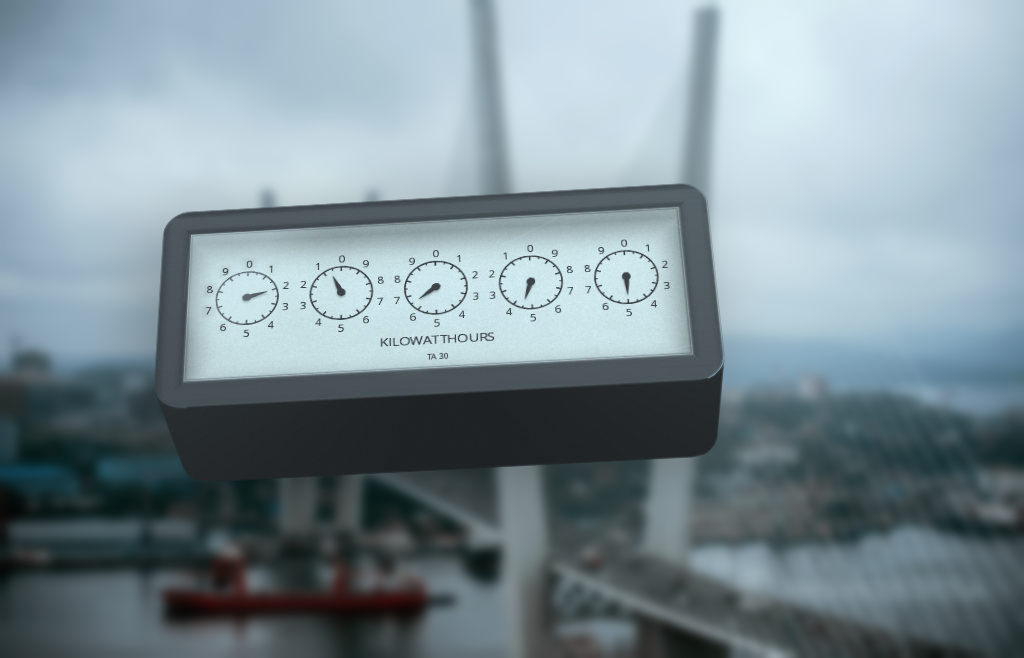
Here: **20645** kWh
